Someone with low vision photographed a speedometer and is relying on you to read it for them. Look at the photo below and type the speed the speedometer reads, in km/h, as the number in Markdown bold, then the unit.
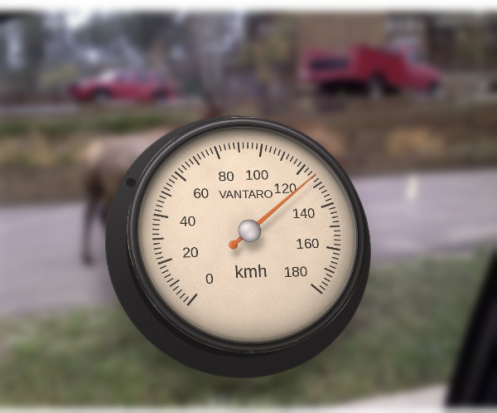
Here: **126** km/h
